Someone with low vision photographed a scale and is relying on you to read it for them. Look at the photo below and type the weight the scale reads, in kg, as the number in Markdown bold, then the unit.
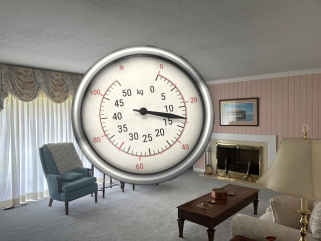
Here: **13** kg
